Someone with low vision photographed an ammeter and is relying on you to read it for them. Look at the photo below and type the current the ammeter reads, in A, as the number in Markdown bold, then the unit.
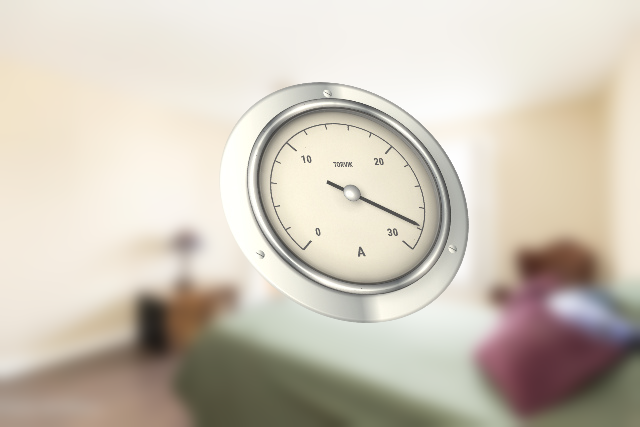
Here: **28** A
